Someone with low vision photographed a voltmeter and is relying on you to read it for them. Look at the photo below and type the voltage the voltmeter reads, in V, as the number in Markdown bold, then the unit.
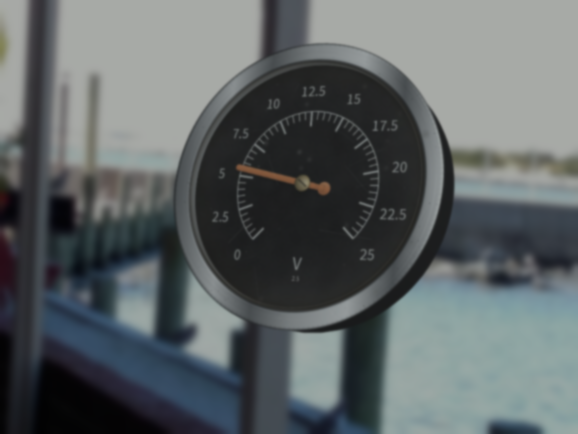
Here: **5.5** V
